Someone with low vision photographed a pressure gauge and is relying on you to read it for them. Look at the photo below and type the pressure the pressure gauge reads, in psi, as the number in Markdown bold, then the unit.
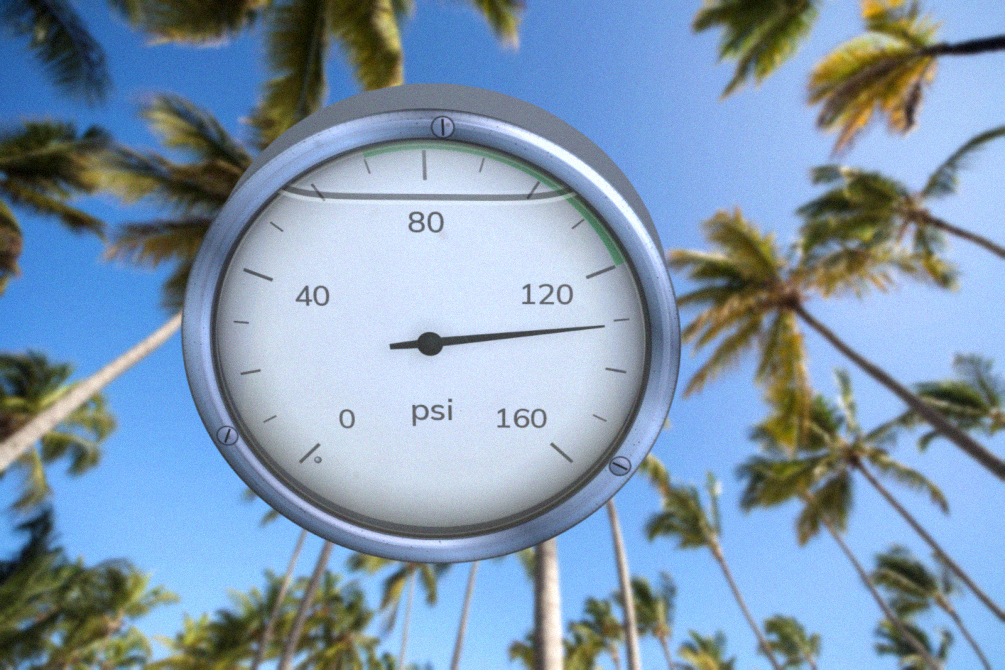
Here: **130** psi
